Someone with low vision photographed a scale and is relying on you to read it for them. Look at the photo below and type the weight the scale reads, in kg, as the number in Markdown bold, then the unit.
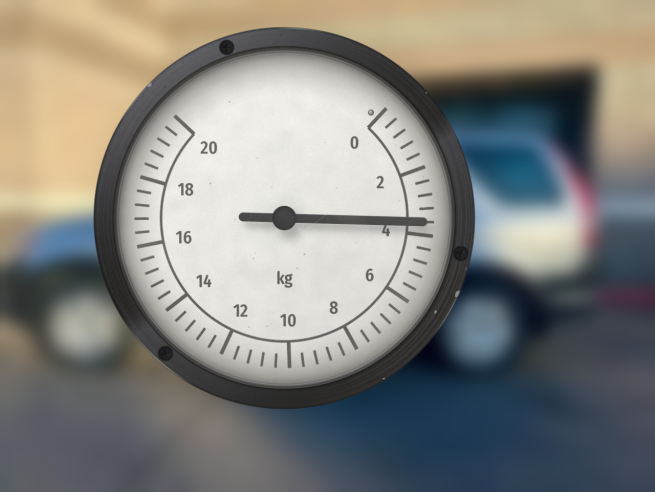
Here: **3.6** kg
